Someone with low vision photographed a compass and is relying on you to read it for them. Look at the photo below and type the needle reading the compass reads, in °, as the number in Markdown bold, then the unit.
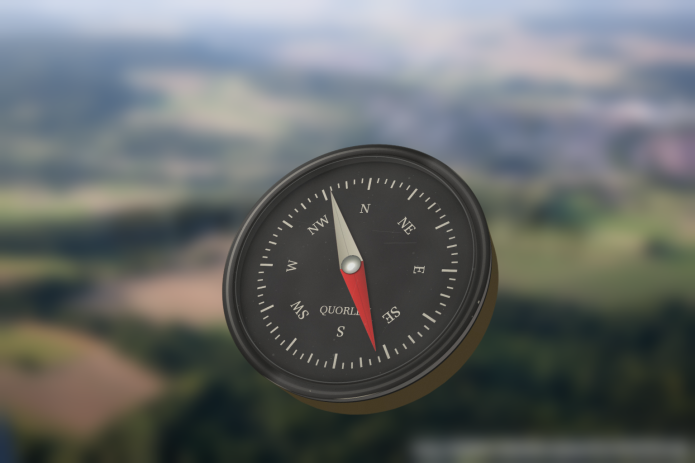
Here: **155** °
